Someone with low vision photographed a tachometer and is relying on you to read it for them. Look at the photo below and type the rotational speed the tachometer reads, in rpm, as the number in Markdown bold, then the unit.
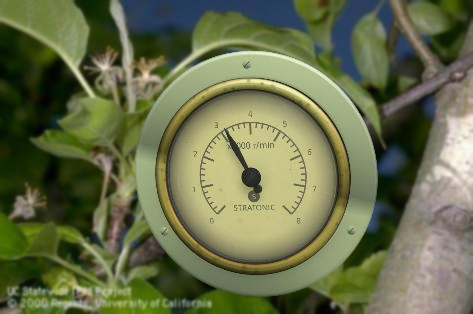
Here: **3200** rpm
